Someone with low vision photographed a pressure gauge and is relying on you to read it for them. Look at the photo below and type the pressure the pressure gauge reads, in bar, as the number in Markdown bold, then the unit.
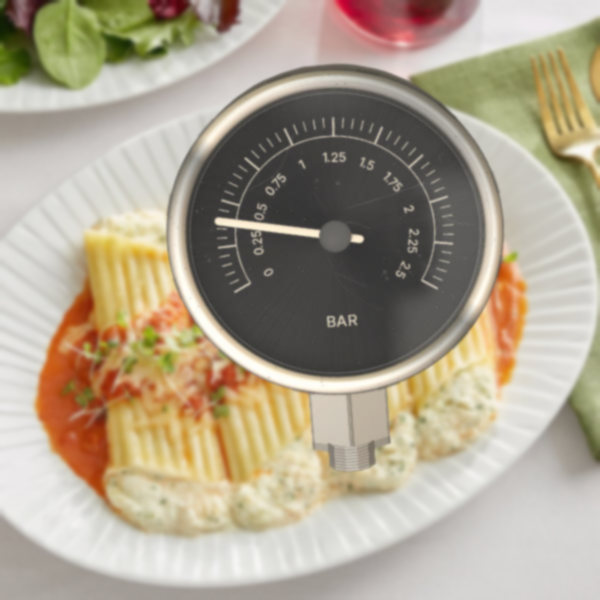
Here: **0.4** bar
